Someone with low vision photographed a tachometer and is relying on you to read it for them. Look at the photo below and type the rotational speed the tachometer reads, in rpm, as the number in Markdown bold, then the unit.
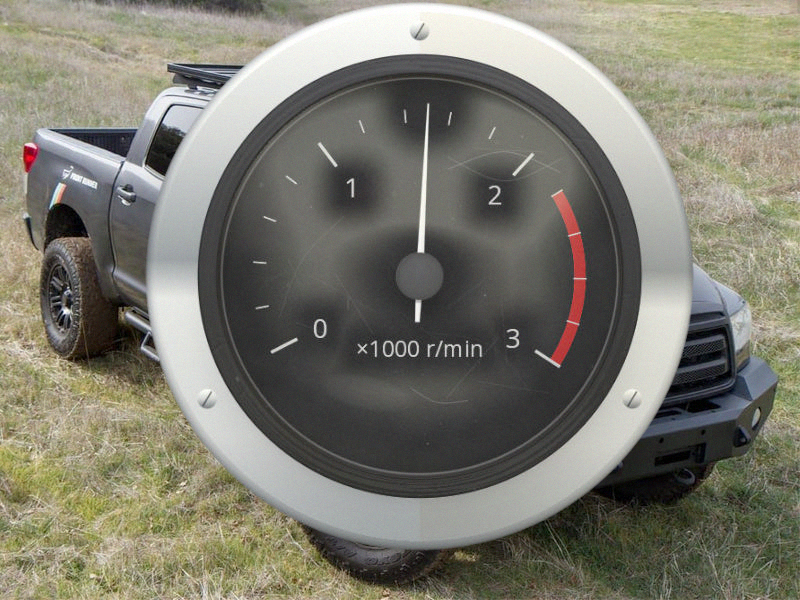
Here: **1500** rpm
